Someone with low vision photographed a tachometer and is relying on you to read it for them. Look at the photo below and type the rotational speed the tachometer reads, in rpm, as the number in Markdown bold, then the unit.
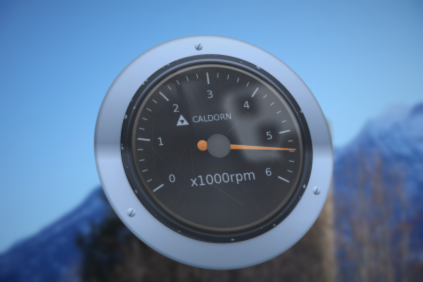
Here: **5400** rpm
